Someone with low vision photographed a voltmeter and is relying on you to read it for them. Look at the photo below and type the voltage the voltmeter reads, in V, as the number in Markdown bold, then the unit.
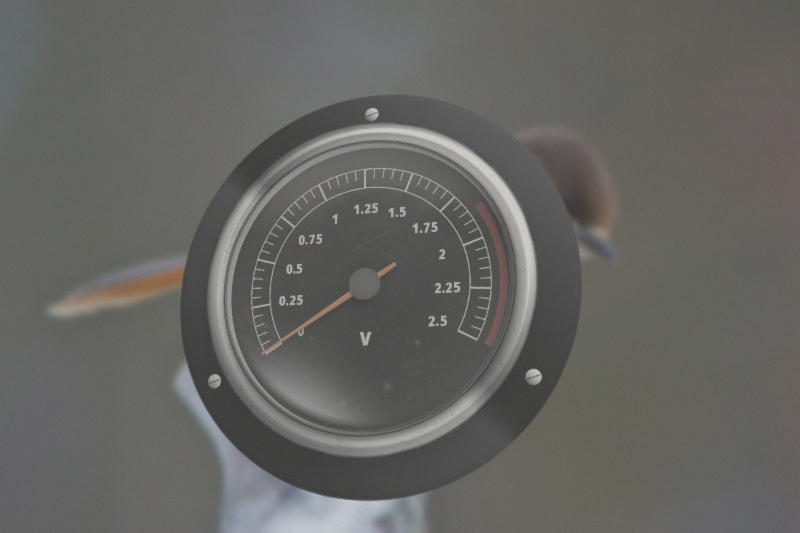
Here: **0** V
